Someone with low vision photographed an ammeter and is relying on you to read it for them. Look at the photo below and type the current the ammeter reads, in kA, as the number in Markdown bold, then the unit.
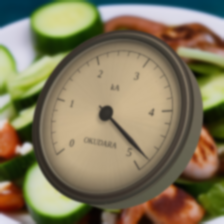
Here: **4.8** kA
